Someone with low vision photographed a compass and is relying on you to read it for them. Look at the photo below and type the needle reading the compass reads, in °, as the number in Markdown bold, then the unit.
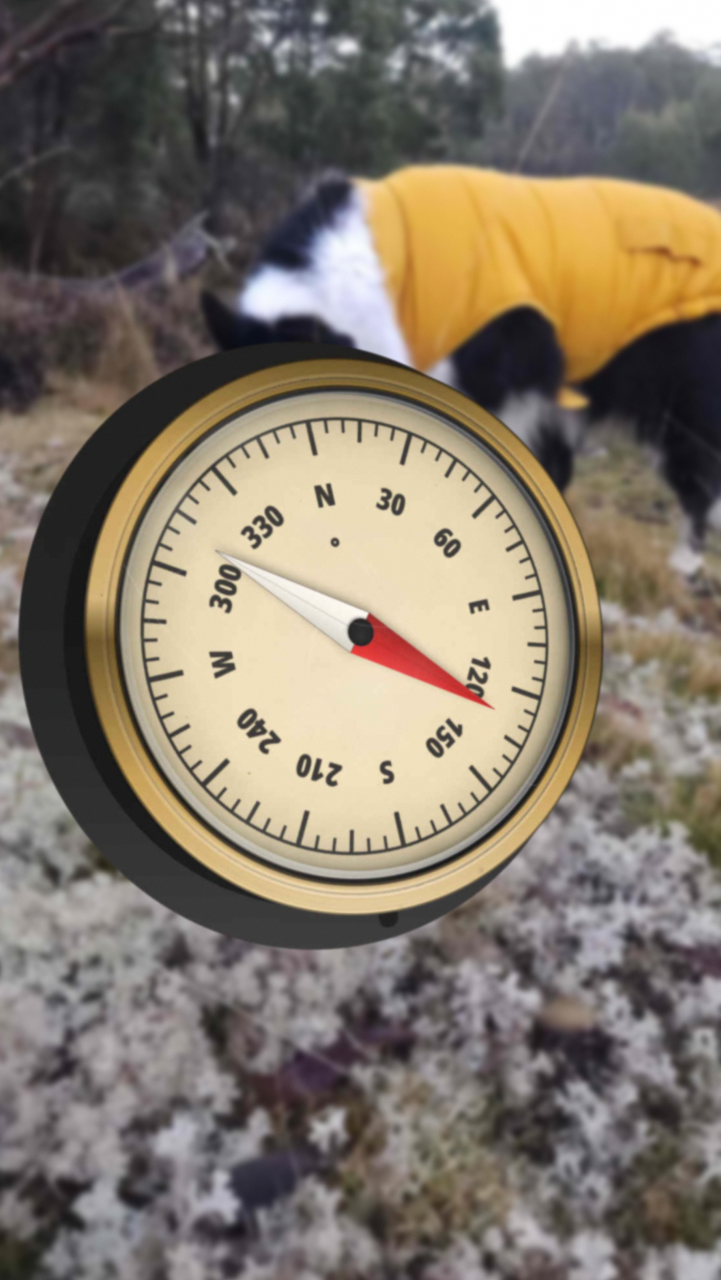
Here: **130** °
